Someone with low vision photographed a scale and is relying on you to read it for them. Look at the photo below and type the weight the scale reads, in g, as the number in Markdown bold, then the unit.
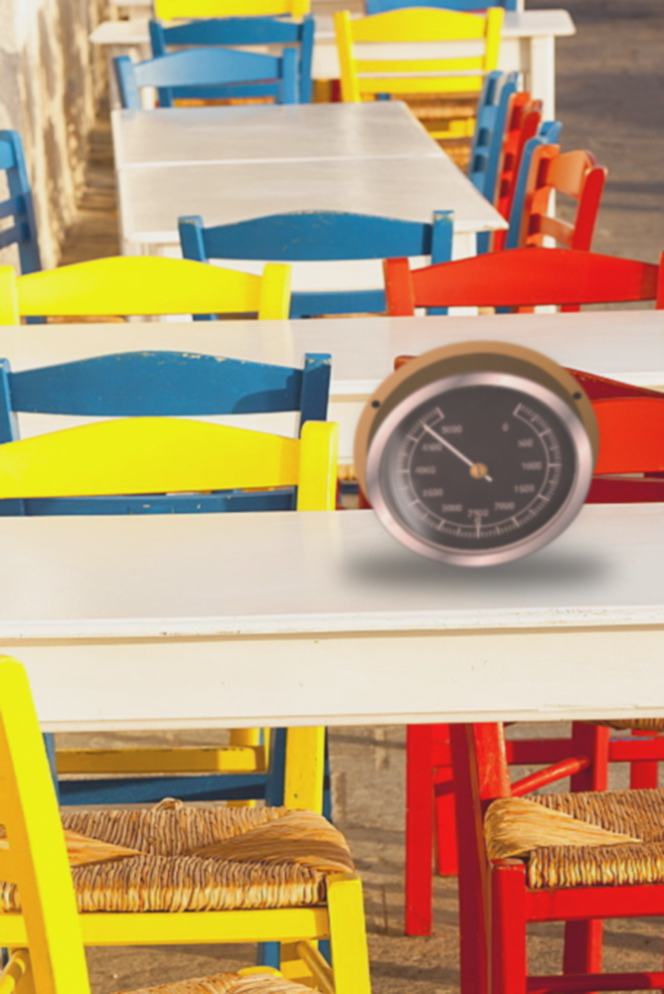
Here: **4750** g
